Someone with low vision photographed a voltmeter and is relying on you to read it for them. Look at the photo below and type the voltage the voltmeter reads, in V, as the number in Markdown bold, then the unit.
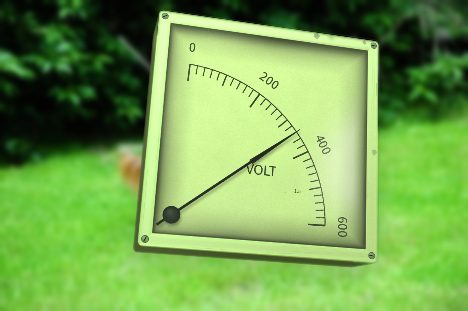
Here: **340** V
